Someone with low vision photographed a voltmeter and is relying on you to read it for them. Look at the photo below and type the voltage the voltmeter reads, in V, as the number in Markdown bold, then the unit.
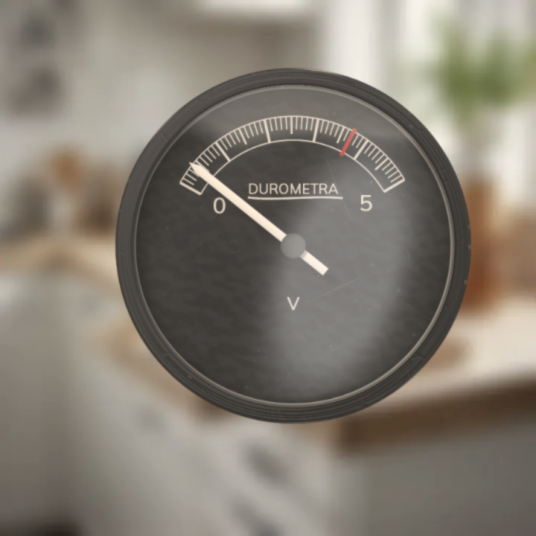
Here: **0.4** V
